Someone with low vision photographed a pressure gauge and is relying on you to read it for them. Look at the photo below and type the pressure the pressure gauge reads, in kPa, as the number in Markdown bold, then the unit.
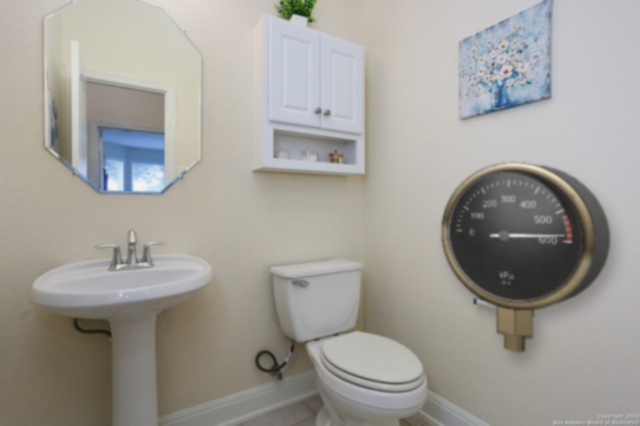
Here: **580** kPa
